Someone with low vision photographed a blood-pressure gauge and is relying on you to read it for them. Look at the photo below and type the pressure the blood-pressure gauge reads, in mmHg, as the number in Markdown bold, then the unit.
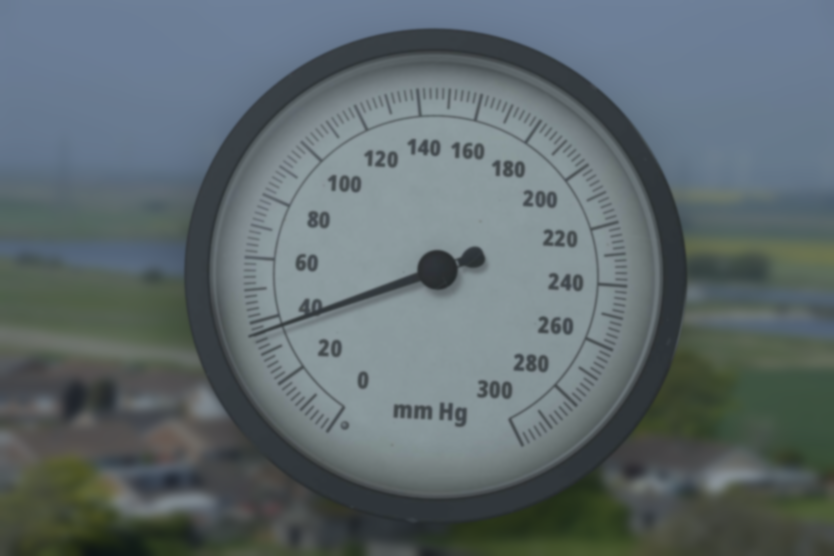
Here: **36** mmHg
